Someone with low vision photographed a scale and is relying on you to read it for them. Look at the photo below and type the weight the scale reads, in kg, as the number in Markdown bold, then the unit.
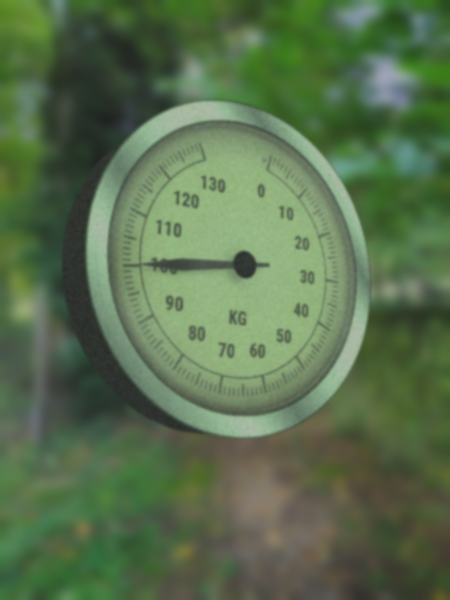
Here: **100** kg
